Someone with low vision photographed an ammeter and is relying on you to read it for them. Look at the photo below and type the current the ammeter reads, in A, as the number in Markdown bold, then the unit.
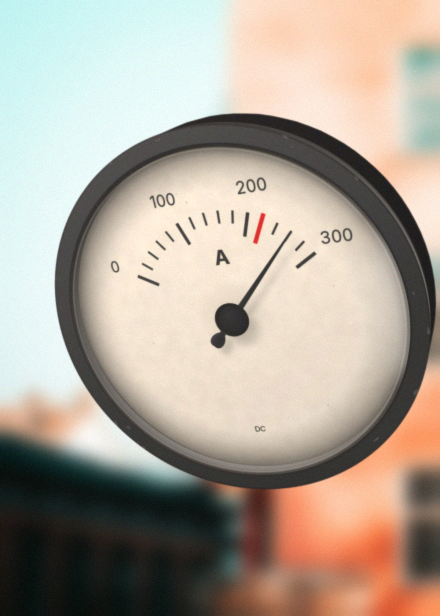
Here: **260** A
